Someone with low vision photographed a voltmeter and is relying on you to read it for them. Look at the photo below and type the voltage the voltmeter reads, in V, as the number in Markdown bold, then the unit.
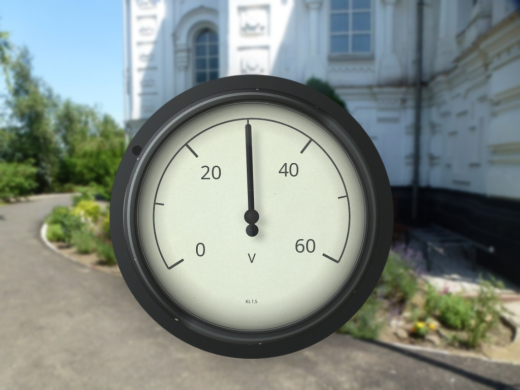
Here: **30** V
